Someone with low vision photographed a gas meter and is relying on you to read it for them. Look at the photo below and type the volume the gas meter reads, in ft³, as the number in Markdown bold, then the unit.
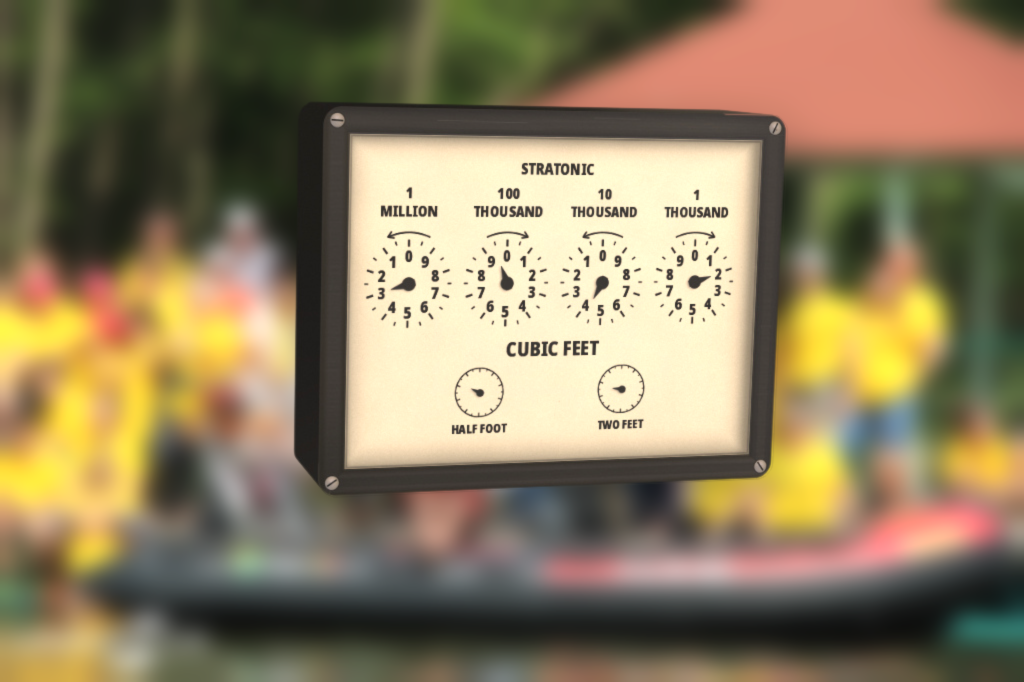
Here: **294200** ft³
